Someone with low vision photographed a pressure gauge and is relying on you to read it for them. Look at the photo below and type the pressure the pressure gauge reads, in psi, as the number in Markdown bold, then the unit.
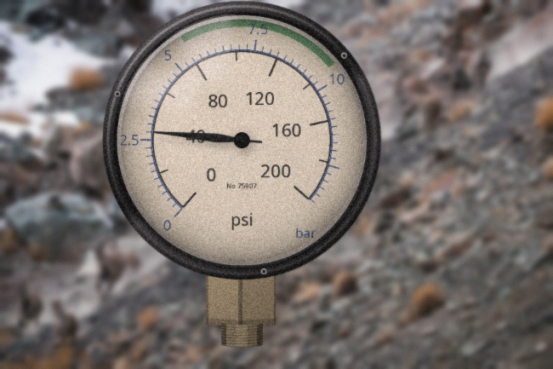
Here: **40** psi
